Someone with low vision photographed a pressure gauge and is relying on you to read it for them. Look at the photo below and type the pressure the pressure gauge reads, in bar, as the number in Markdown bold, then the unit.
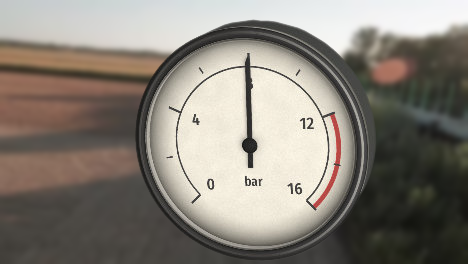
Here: **8** bar
